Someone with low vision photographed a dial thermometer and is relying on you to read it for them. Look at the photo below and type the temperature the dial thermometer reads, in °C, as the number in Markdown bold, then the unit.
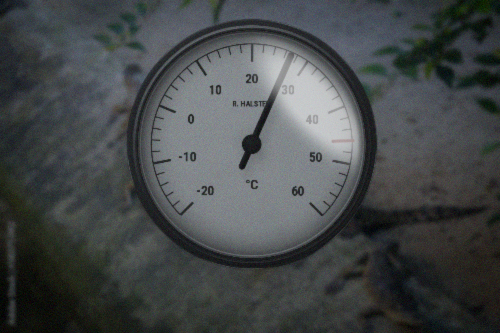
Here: **27** °C
